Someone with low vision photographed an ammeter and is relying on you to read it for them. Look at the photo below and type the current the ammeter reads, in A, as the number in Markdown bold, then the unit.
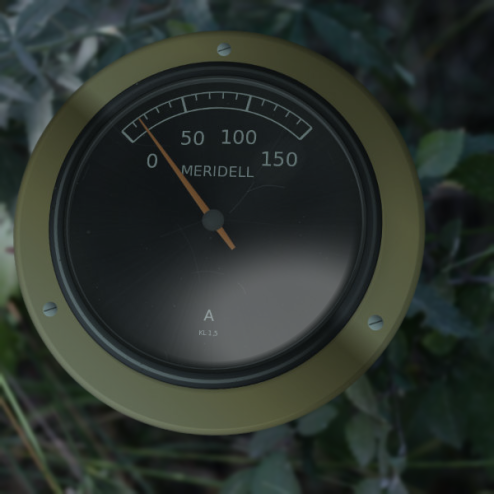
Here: **15** A
